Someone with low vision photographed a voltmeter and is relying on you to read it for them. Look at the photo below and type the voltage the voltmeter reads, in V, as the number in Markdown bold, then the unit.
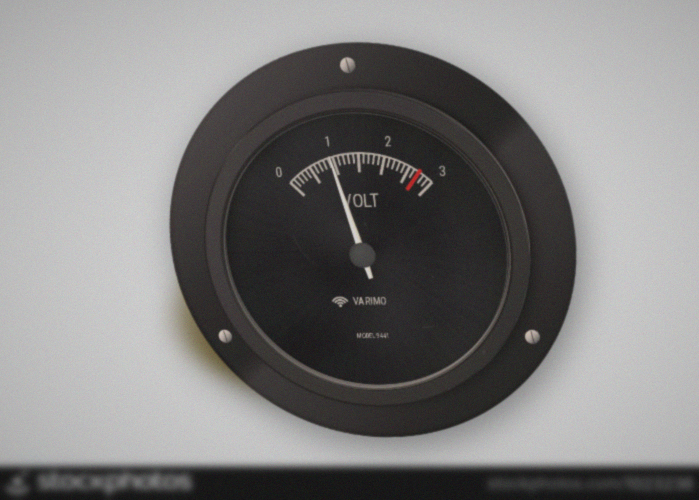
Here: **1** V
